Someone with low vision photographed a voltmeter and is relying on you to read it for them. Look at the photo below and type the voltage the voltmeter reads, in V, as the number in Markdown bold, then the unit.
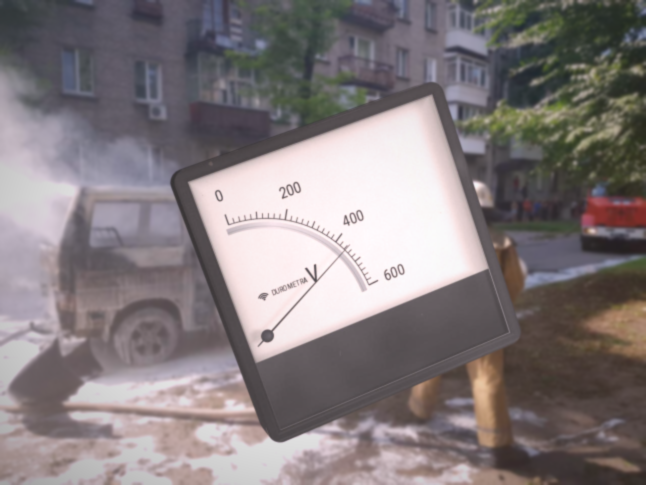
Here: **440** V
